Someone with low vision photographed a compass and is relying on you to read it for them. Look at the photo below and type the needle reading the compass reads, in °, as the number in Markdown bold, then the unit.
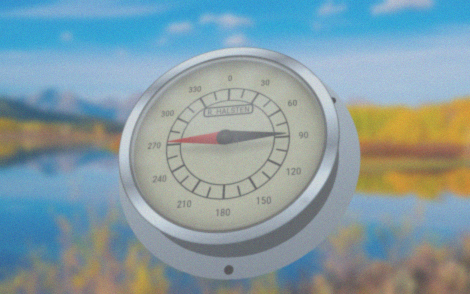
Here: **270** °
